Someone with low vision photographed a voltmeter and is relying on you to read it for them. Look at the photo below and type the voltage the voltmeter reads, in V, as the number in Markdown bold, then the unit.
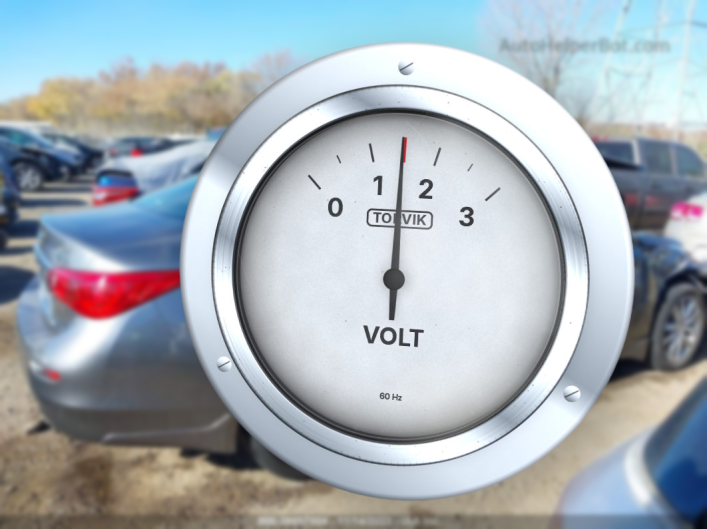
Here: **1.5** V
